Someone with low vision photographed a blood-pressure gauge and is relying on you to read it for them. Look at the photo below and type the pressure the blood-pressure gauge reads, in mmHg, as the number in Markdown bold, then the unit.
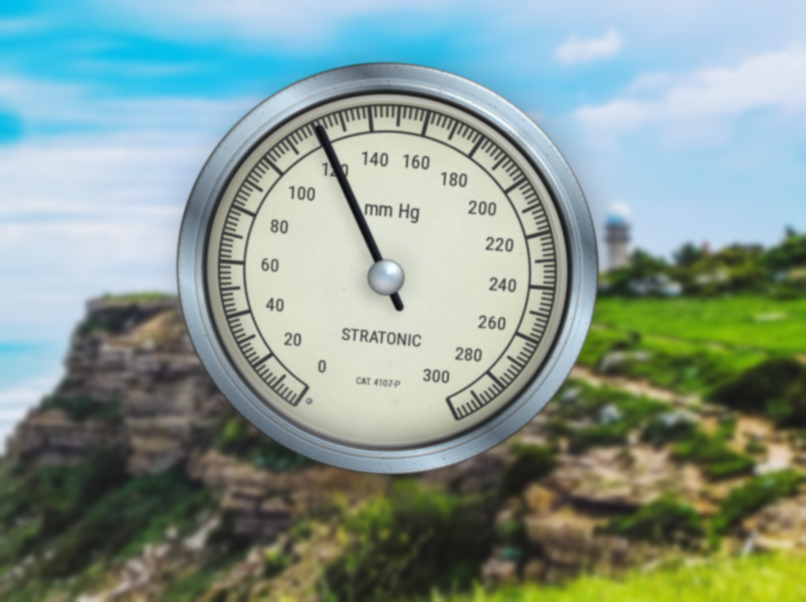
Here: **122** mmHg
